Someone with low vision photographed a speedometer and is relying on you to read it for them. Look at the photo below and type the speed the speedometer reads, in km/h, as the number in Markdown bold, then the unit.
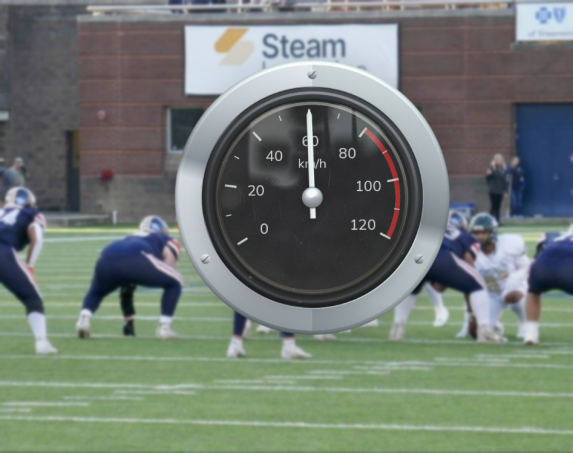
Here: **60** km/h
